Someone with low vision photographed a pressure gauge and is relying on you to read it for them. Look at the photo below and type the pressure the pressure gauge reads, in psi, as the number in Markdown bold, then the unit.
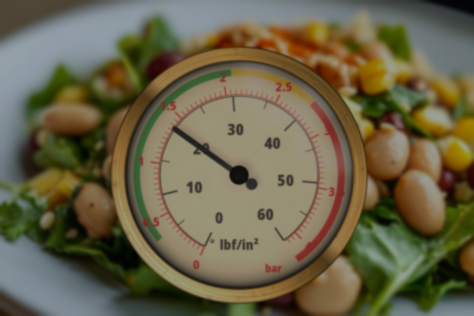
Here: **20** psi
